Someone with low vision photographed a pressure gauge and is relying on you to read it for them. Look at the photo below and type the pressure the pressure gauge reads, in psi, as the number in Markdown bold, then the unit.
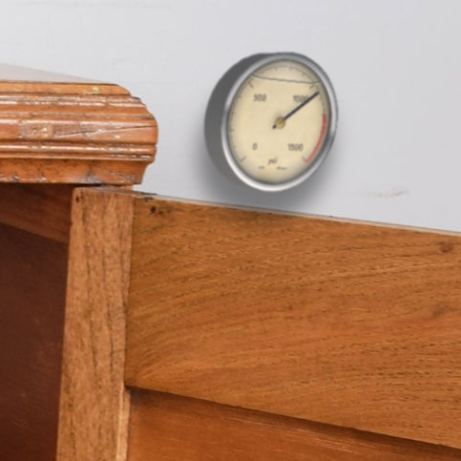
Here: **1050** psi
